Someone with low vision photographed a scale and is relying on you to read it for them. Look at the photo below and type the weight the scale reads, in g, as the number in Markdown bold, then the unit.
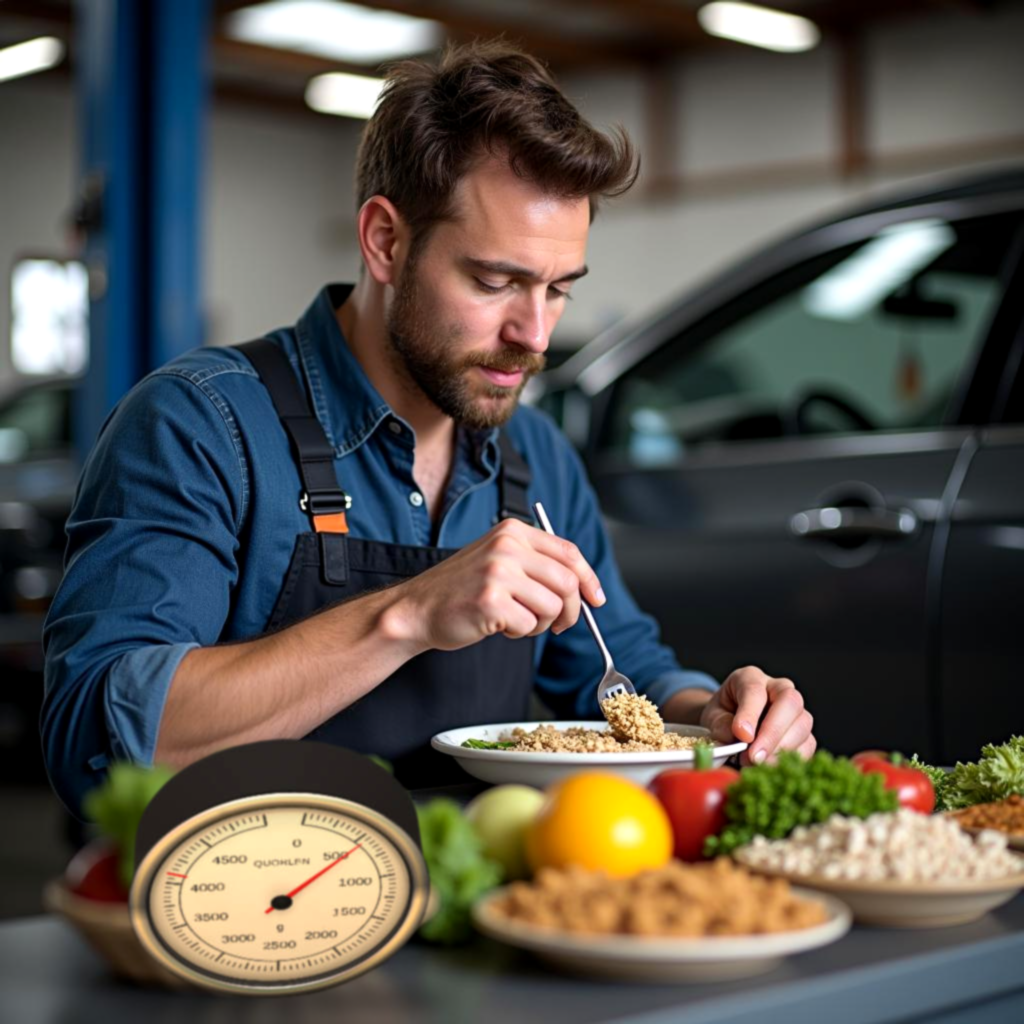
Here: **500** g
